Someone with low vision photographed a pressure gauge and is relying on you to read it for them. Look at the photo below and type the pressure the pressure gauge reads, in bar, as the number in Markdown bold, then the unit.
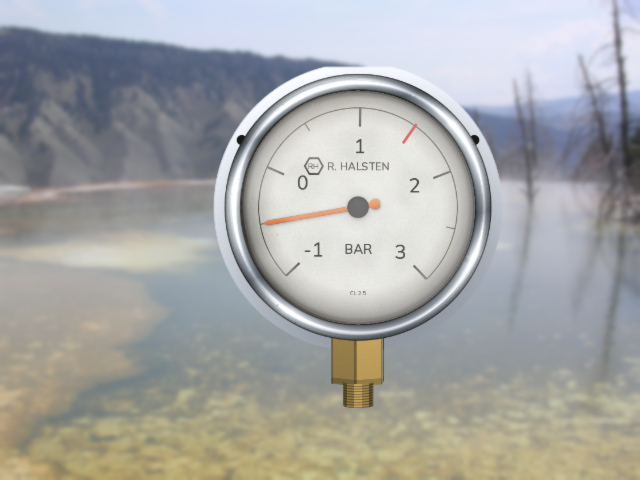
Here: **-0.5** bar
